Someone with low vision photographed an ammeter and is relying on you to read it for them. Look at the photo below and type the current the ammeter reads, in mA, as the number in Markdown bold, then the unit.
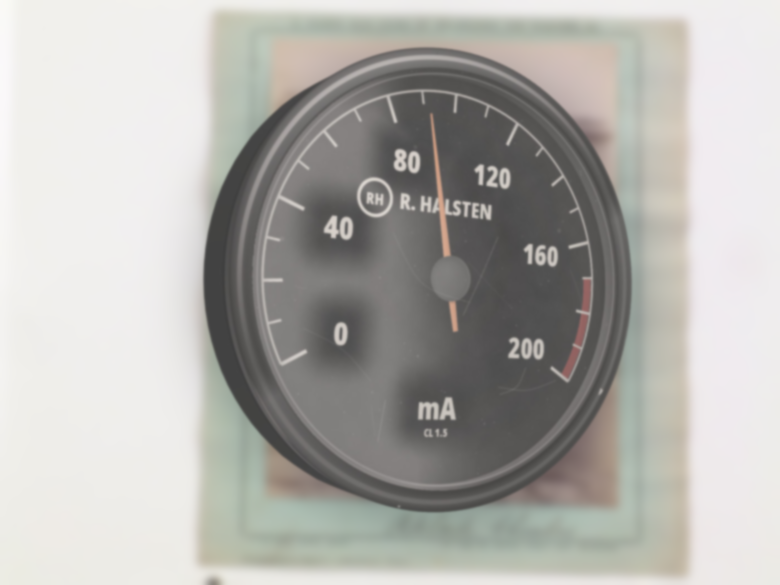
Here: **90** mA
